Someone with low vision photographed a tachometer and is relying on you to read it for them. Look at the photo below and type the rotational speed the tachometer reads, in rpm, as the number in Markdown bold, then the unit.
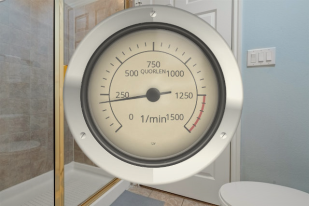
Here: **200** rpm
